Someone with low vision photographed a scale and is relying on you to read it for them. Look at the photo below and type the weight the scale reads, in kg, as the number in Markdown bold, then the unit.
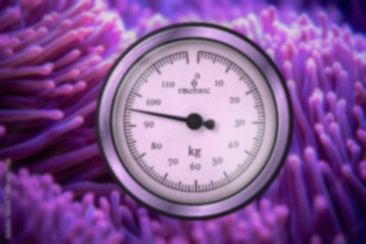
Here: **95** kg
